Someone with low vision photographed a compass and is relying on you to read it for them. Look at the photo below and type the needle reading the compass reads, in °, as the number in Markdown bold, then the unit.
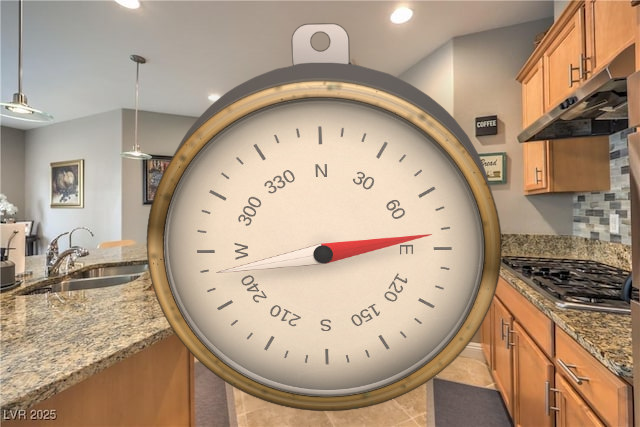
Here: **80** °
